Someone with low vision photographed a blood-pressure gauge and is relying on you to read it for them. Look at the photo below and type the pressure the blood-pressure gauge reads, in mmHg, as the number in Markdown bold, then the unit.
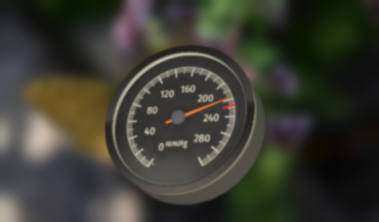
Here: **220** mmHg
